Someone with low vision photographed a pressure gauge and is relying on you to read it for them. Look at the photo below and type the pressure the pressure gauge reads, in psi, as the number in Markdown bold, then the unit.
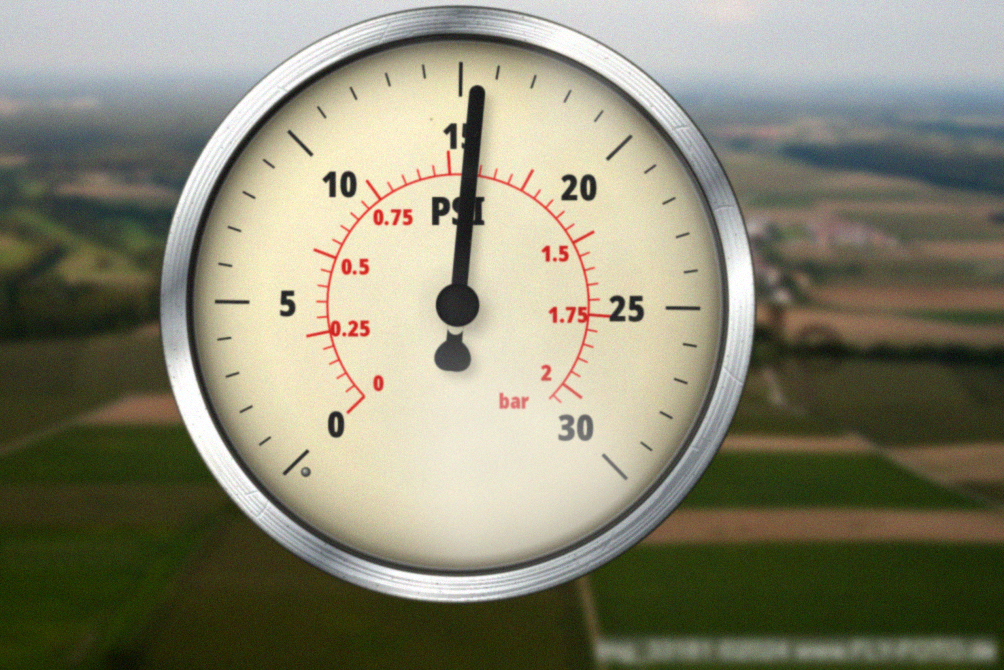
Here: **15.5** psi
